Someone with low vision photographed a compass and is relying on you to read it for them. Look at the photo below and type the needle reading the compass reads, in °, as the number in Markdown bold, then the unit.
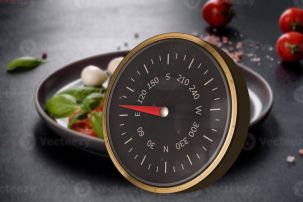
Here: **100** °
